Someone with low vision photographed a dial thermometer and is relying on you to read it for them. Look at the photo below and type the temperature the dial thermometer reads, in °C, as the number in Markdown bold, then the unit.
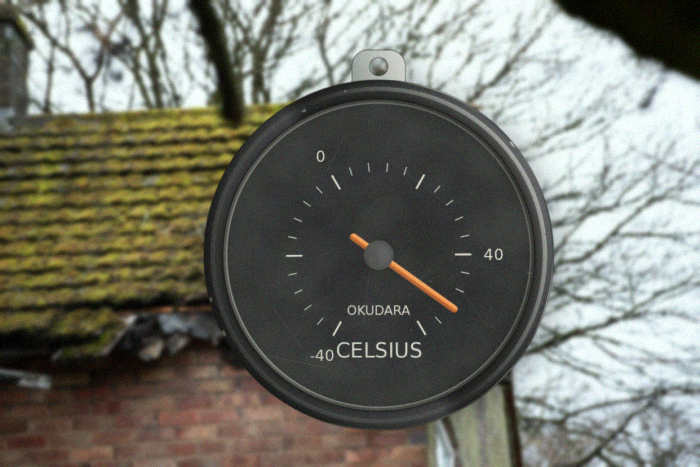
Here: **52** °C
